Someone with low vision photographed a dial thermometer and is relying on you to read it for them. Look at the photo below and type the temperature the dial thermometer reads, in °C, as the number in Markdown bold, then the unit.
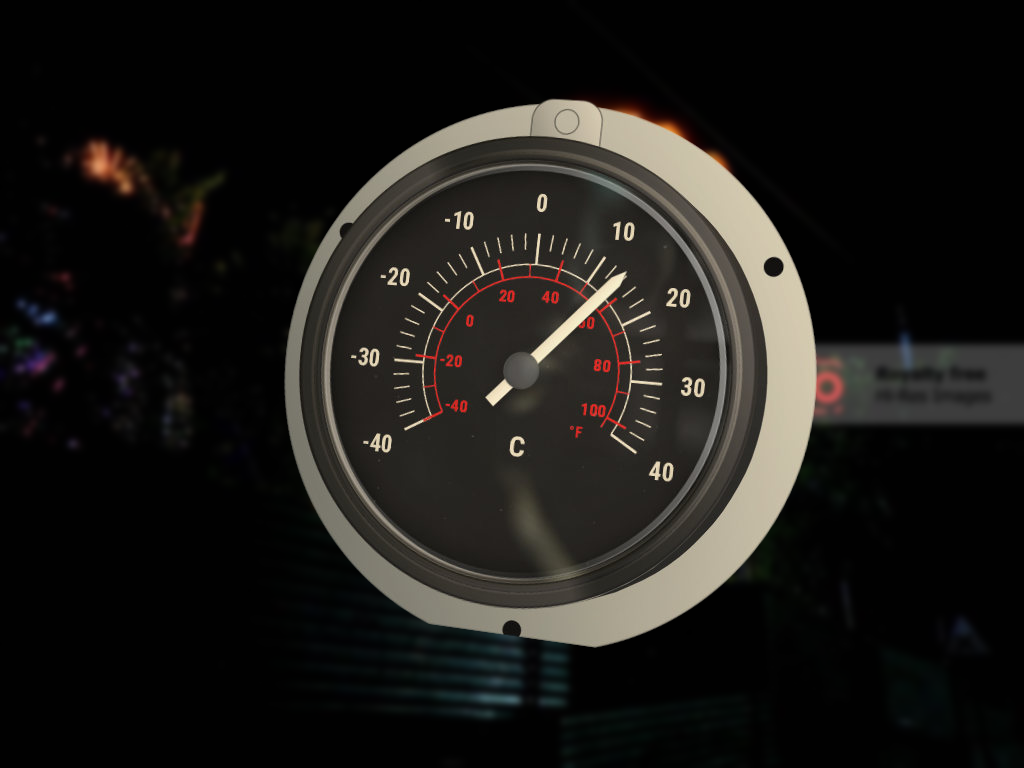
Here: **14** °C
